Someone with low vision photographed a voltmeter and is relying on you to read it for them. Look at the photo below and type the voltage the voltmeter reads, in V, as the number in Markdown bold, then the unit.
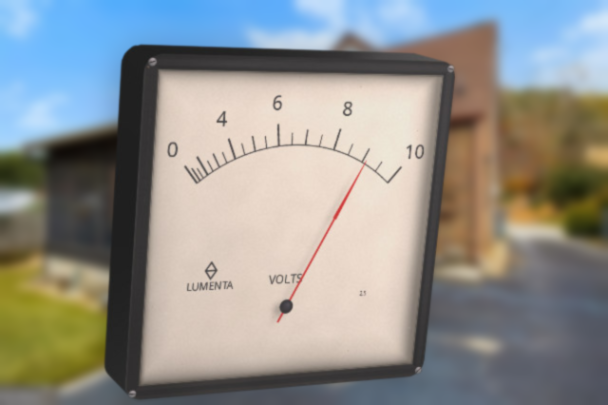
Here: **9** V
